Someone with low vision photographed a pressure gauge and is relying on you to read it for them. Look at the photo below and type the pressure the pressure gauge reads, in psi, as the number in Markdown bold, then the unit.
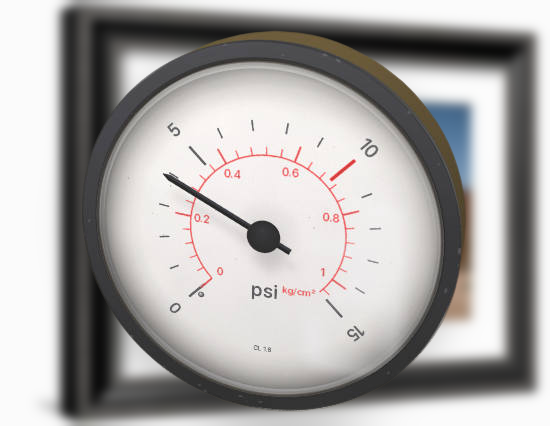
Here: **4** psi
